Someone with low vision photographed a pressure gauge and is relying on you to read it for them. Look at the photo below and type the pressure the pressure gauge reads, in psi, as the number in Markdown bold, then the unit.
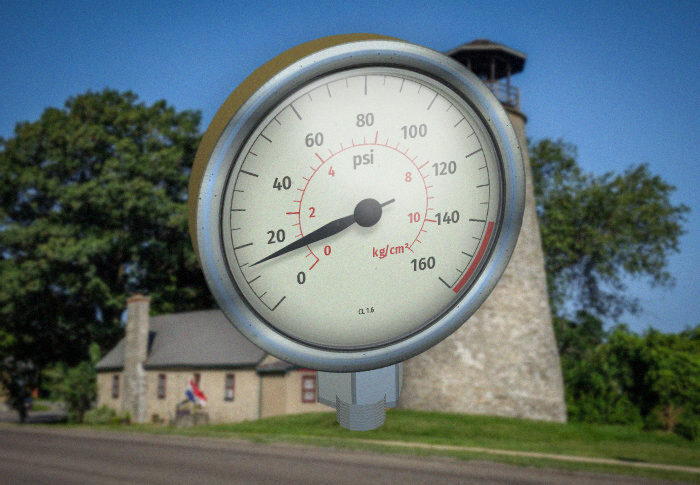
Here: **15** psi
